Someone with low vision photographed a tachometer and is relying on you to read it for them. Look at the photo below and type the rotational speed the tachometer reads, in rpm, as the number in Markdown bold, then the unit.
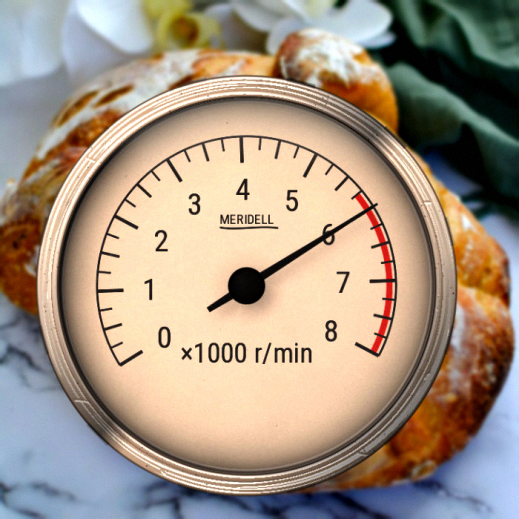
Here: **6000** rpm
